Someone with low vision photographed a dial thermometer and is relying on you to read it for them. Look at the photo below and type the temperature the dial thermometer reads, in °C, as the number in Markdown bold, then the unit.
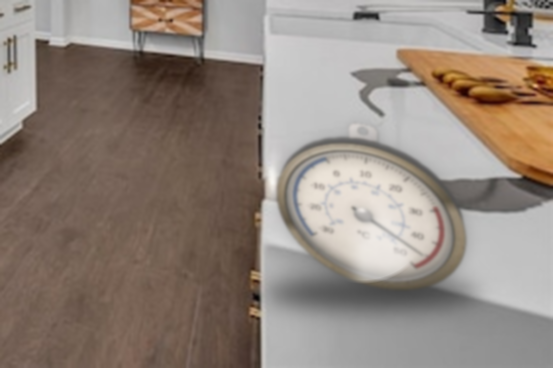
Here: **45** °C
